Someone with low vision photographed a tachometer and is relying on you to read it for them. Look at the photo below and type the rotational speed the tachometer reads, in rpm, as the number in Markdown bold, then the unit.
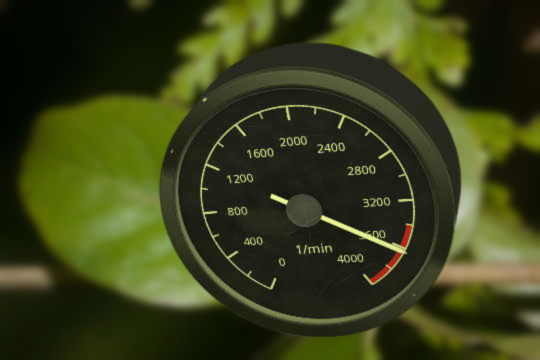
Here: **3600** rpm
